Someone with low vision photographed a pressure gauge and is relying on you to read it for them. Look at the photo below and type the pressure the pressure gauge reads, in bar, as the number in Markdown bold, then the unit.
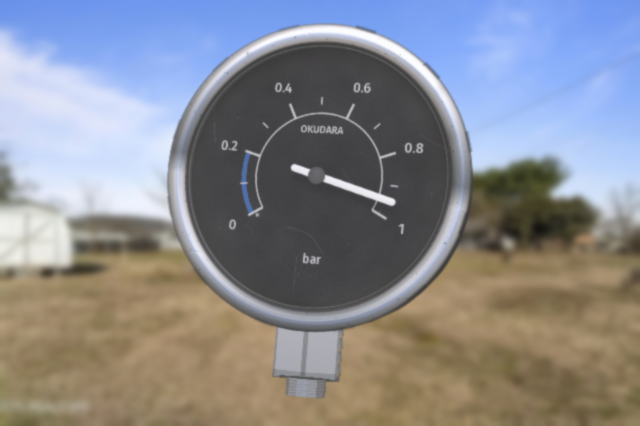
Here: **0.95** bar
